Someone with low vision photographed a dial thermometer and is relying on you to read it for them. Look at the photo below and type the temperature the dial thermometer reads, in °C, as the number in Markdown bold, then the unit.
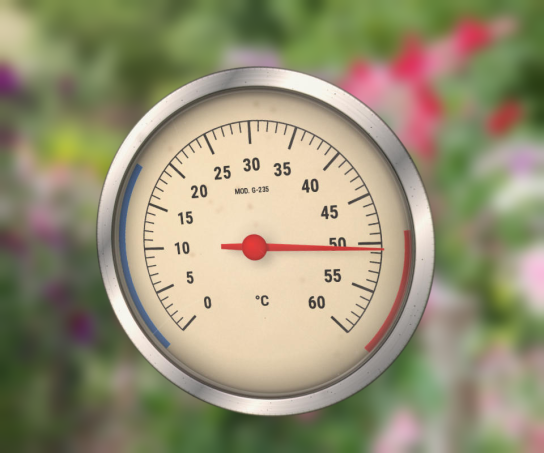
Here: **50.5** °C
